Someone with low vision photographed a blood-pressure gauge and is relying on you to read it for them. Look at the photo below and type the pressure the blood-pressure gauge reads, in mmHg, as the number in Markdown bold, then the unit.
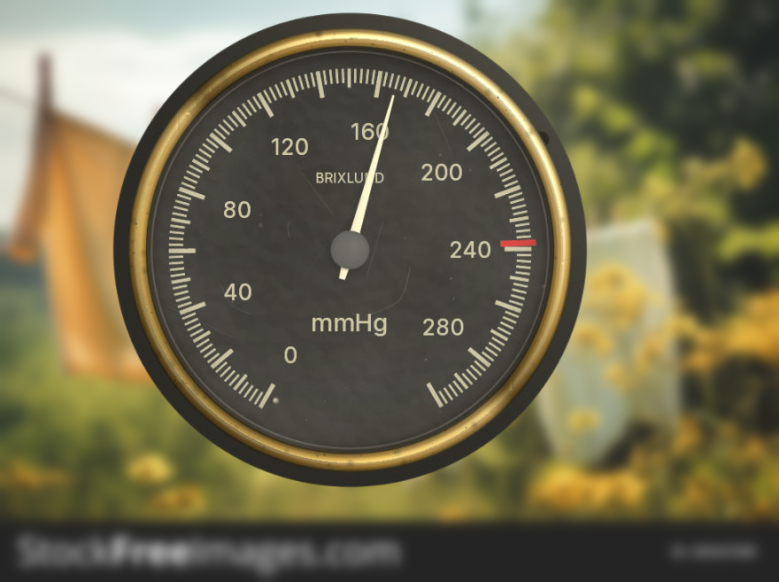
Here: **166** mmHg
